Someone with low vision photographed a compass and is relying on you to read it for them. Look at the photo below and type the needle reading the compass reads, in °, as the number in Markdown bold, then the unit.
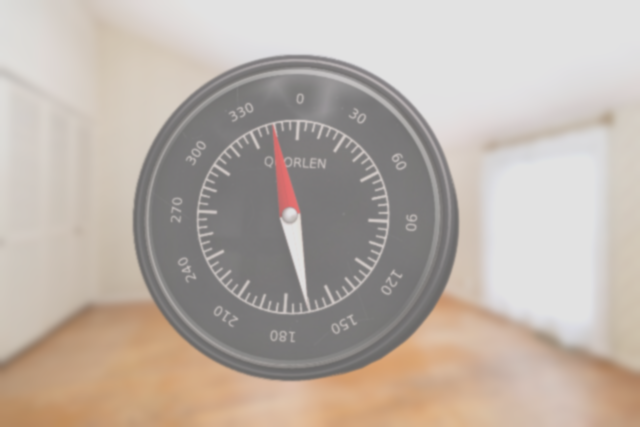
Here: **345** °
